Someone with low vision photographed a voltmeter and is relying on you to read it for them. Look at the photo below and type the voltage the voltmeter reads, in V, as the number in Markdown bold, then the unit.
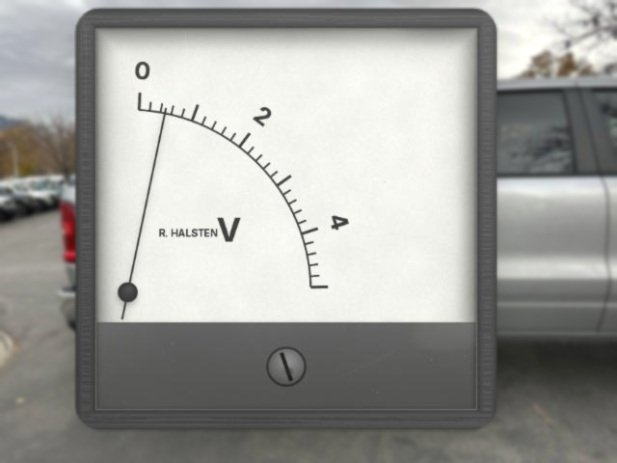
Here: **0.5** V
